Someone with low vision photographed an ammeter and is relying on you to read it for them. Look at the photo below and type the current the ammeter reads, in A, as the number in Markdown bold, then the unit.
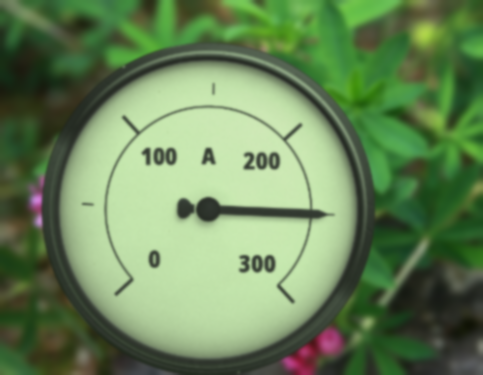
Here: **250** A
